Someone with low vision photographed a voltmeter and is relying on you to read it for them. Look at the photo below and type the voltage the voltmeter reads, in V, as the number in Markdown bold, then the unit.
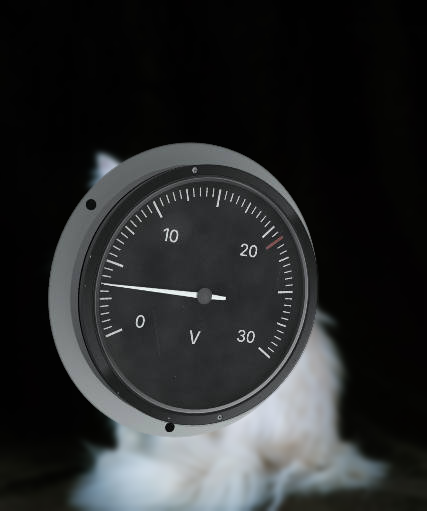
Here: **3.5** V
